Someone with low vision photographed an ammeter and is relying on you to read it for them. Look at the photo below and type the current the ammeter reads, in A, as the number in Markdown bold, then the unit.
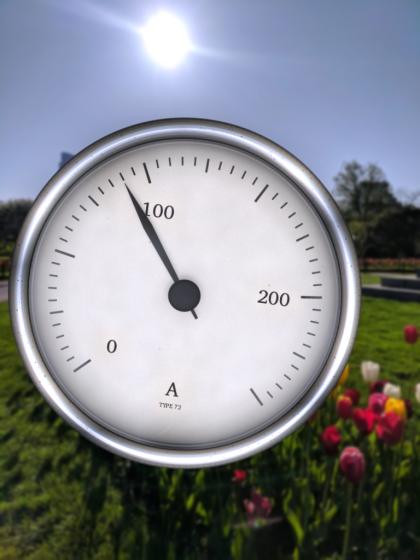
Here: **90** A
